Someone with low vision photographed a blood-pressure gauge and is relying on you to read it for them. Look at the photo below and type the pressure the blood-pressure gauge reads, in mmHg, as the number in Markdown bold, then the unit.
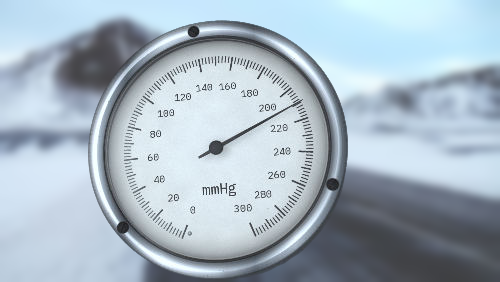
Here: **210** mmHg
